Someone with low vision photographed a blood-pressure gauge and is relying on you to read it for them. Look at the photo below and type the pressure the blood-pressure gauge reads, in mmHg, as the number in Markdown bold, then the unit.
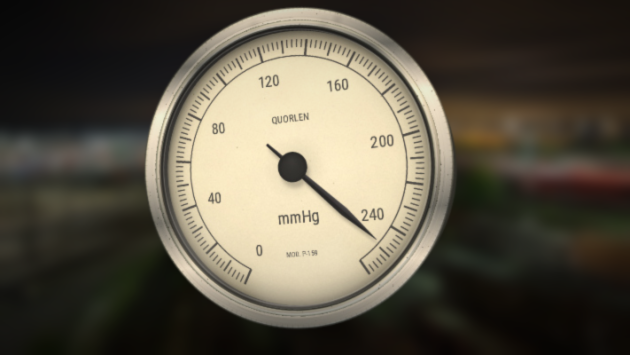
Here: **248** mmHg
